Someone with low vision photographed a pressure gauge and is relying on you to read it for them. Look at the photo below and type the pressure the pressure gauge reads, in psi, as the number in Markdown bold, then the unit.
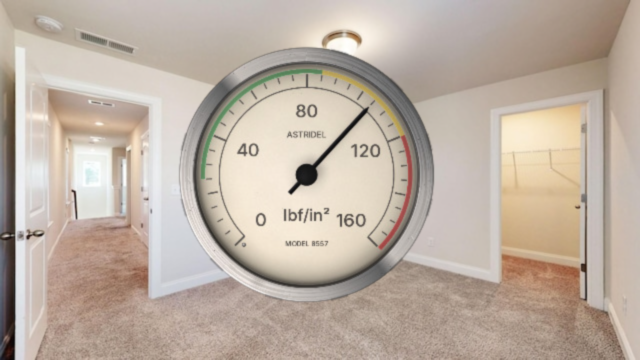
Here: **105** psi
